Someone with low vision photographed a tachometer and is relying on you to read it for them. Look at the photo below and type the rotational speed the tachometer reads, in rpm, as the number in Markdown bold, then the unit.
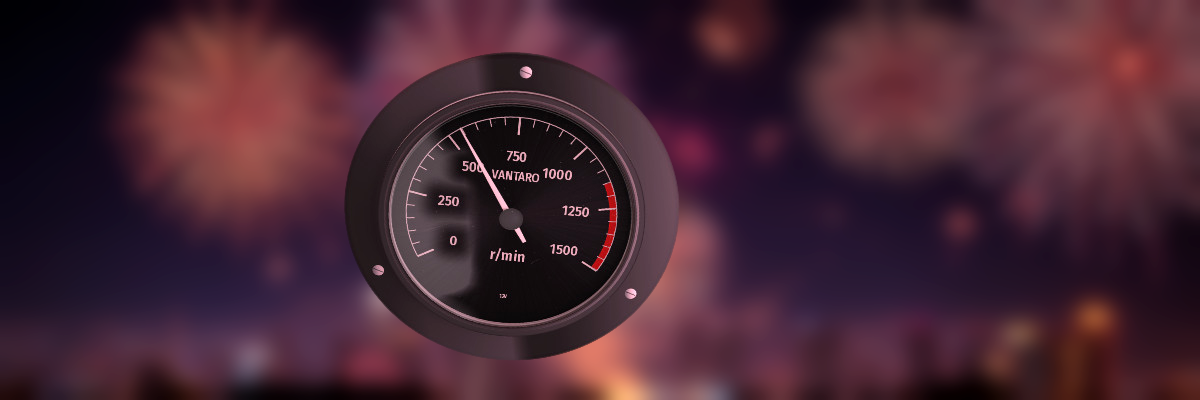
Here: **550** rpm
